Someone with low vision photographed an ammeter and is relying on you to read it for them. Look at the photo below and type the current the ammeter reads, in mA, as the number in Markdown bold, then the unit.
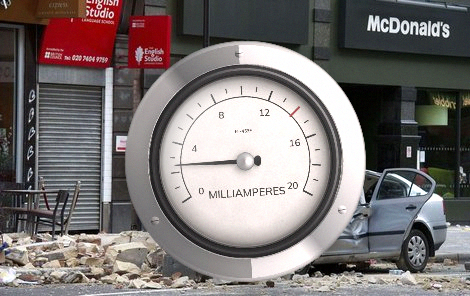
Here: **2.5** mA
